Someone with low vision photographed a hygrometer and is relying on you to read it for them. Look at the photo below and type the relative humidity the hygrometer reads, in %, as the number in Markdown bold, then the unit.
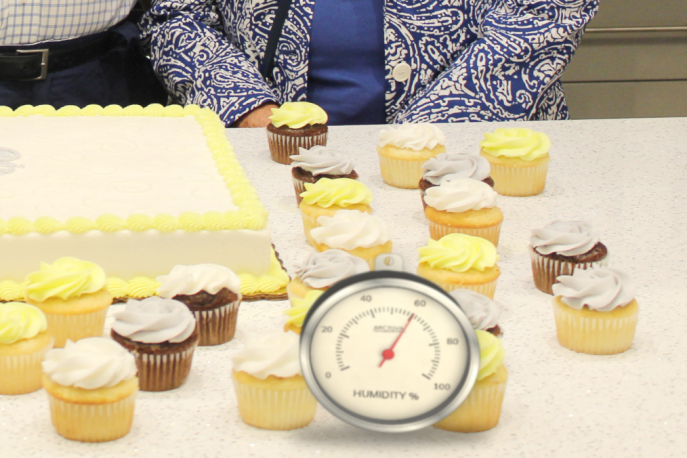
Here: **60** %
